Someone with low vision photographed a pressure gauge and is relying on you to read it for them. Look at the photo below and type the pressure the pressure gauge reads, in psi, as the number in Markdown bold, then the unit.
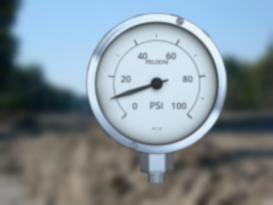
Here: **10** psi
